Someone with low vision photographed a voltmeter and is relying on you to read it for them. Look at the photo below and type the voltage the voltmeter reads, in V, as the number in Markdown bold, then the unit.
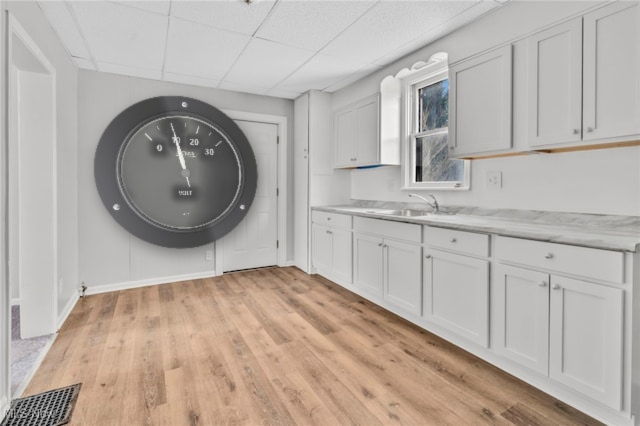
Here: **10** V
